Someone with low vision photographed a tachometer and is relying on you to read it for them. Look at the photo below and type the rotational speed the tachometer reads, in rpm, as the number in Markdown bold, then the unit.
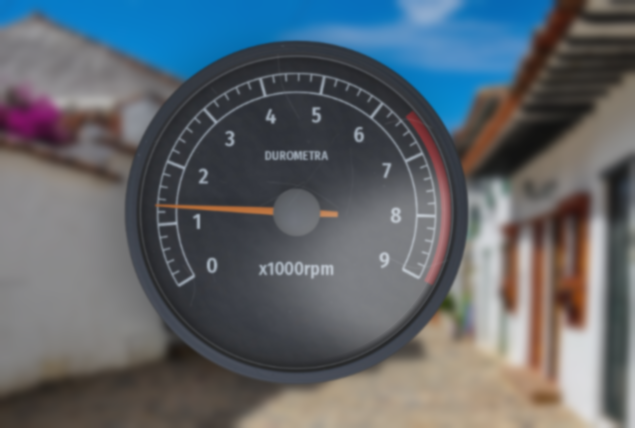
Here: **1300** rpm
